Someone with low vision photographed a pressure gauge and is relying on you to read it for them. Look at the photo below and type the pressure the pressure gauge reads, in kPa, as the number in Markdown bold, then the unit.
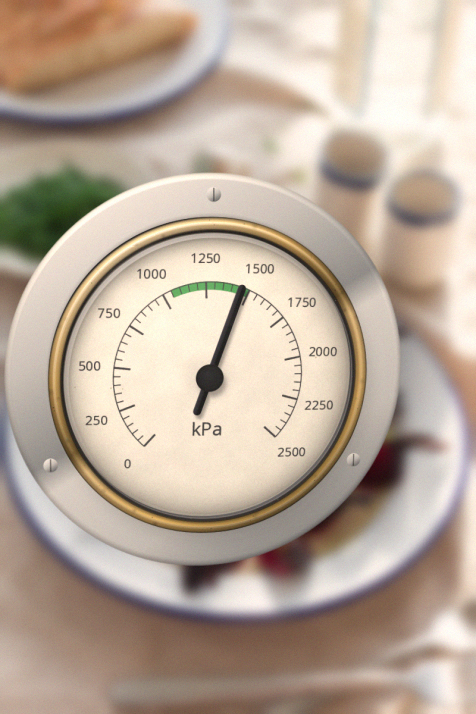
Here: **1450** kPa
